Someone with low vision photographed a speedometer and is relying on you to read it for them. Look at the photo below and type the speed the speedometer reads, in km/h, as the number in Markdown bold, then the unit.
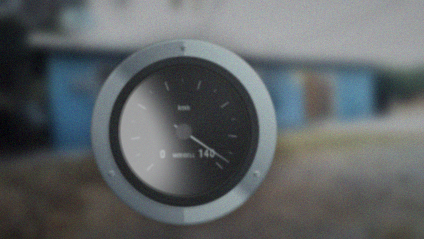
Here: **135** km/h
